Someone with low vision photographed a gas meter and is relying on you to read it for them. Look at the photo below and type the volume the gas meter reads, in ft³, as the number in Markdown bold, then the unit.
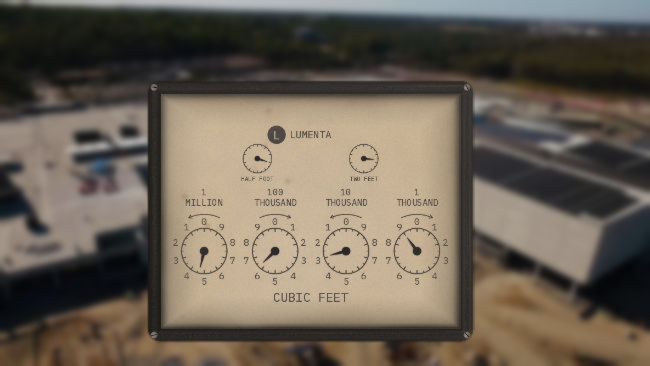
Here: **462900** ft³
